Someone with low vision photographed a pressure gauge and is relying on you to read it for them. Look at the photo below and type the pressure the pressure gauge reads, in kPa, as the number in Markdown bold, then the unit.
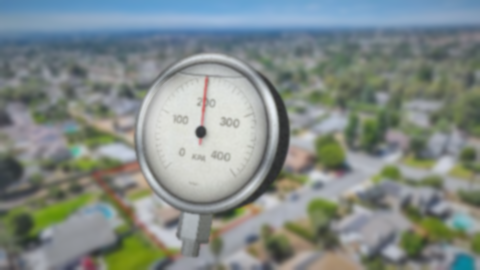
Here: **200** kPa
